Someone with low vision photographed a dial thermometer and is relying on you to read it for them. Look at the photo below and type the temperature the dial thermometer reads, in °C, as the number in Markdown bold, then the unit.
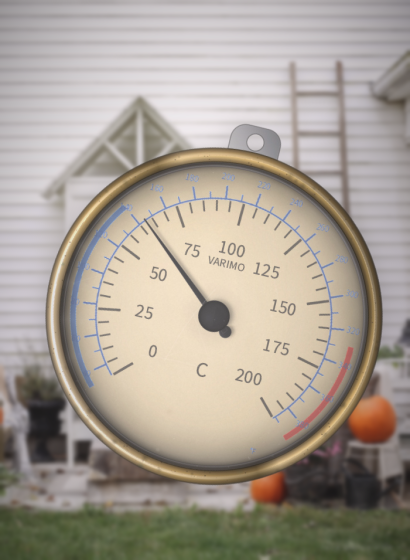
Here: **62.5** °C
